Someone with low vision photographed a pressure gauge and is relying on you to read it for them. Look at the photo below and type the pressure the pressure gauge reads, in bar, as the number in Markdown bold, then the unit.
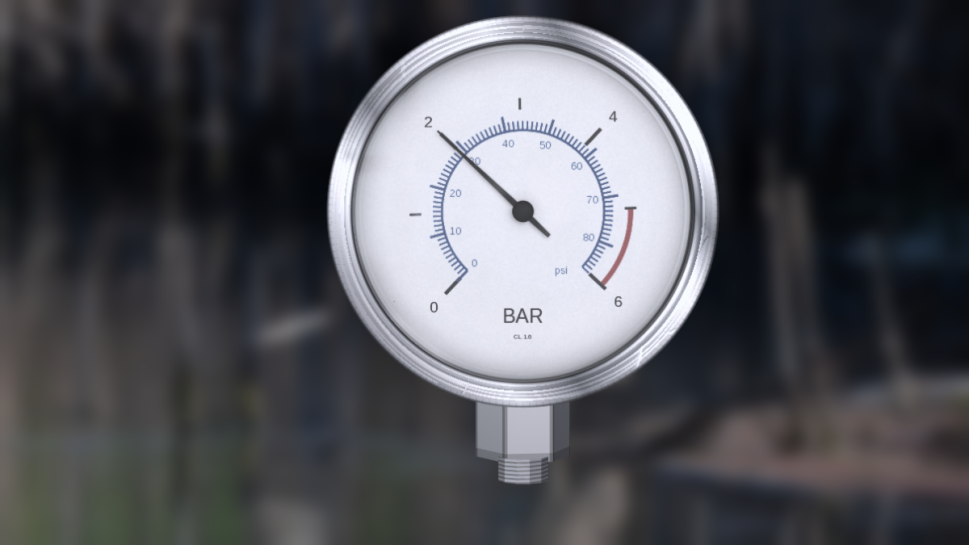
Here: **2** bar
